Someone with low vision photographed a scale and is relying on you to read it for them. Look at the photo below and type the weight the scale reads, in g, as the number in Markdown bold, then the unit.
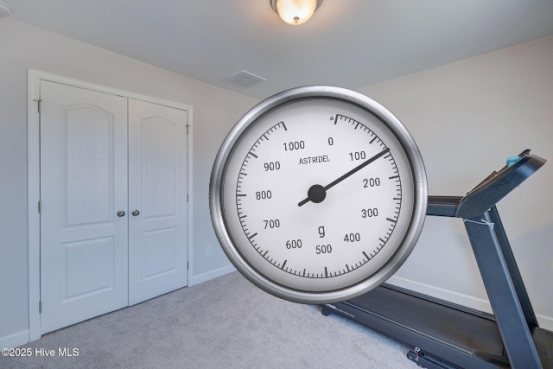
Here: **140** g
